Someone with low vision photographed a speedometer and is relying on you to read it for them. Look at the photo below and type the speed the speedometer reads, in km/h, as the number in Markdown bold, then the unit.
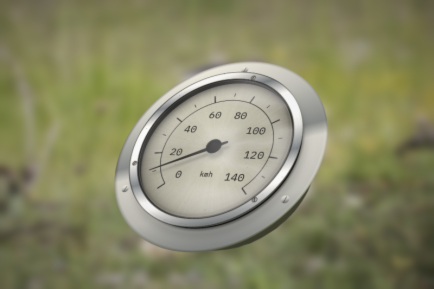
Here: **10** km/h
